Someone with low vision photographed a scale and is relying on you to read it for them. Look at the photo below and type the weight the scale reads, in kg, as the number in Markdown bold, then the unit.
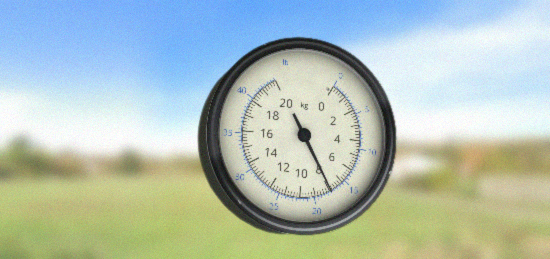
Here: **8** kg
